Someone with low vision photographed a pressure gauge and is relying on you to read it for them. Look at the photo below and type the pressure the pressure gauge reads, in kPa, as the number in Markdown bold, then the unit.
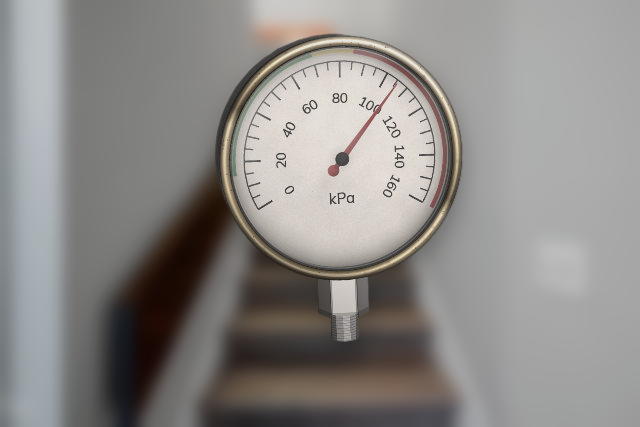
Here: **105** kPa
